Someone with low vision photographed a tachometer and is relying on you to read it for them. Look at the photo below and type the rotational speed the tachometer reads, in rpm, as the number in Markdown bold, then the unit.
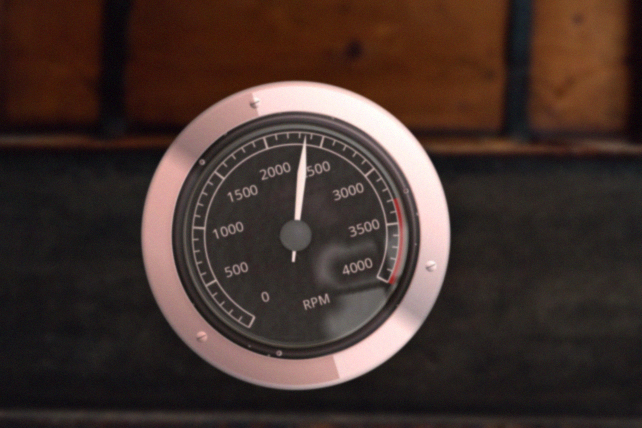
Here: **2350** rpm
